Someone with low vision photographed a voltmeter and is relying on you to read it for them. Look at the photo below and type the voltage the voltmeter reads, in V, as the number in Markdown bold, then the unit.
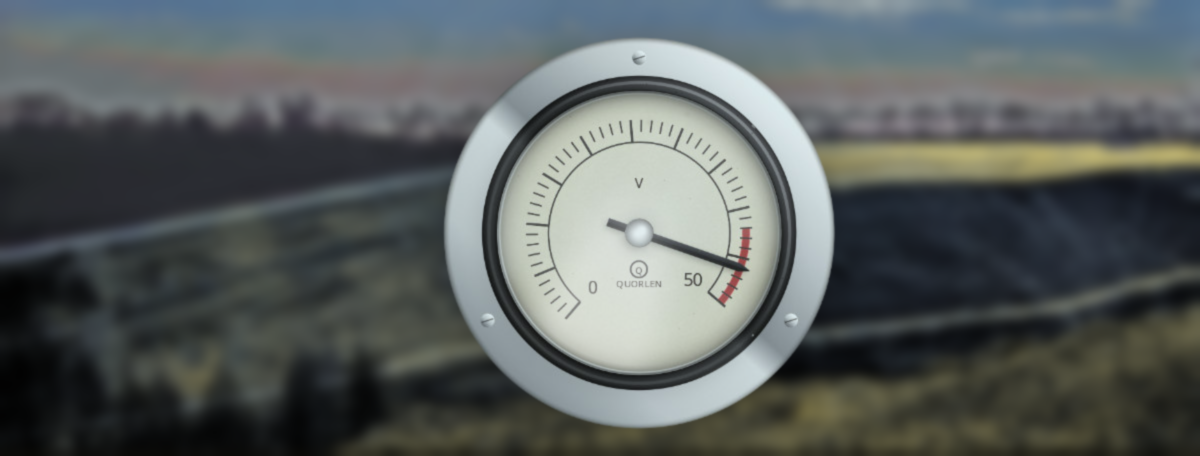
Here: **46** V
